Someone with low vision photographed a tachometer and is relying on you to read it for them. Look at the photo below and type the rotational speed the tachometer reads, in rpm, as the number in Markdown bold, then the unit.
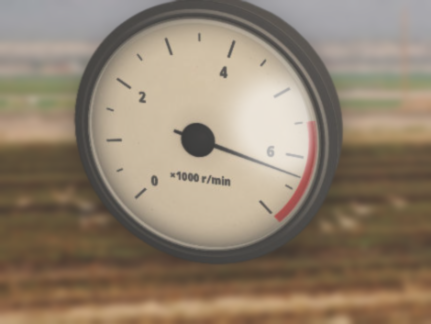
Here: **6250** rpm
